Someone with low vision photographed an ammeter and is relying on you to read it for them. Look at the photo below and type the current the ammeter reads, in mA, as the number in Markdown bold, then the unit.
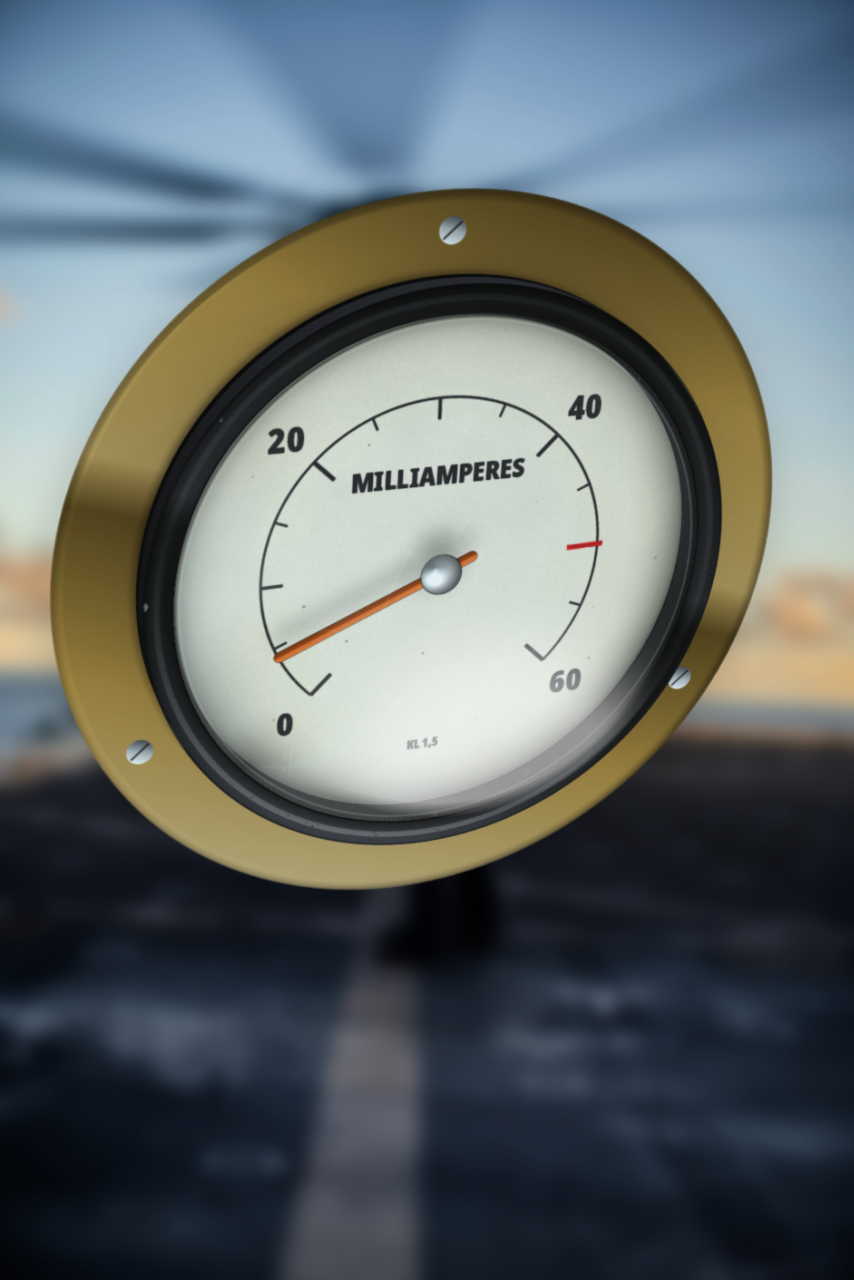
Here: **5** mA
